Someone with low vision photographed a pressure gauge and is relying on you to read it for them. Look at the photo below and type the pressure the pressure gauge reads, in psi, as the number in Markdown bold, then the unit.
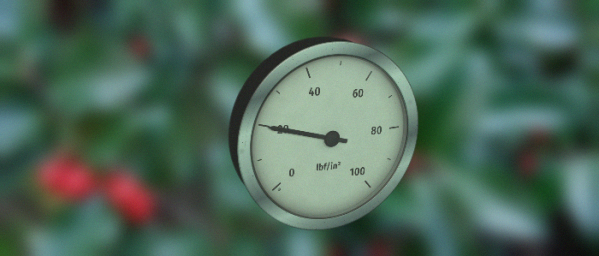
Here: **20** psi
